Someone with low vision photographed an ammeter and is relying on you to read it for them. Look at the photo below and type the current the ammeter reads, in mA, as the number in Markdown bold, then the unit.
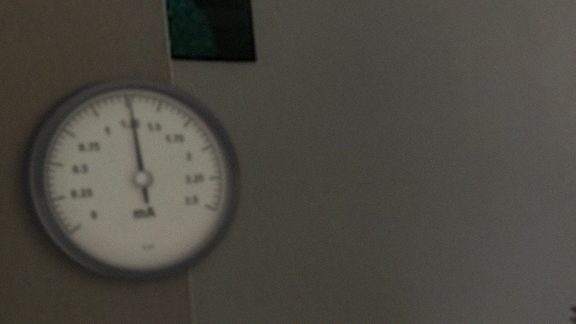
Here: **1.25** mA
